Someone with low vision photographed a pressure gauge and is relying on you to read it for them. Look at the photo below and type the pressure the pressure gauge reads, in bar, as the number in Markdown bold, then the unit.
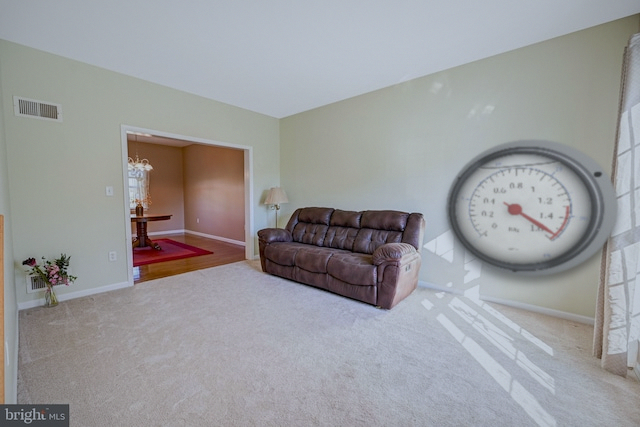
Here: **1.55** bar
